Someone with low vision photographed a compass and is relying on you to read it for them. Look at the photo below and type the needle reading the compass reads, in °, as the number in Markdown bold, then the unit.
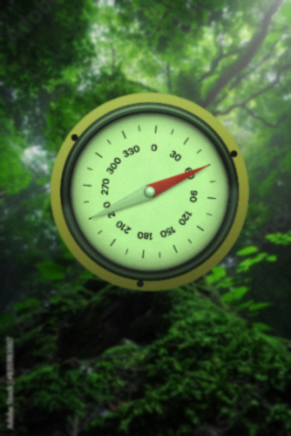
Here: **60** °
